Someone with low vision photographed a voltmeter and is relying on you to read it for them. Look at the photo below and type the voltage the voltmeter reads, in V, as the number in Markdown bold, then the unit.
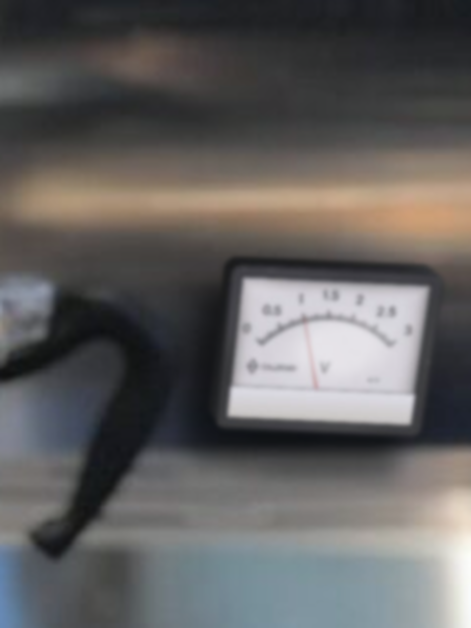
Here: **1** V
